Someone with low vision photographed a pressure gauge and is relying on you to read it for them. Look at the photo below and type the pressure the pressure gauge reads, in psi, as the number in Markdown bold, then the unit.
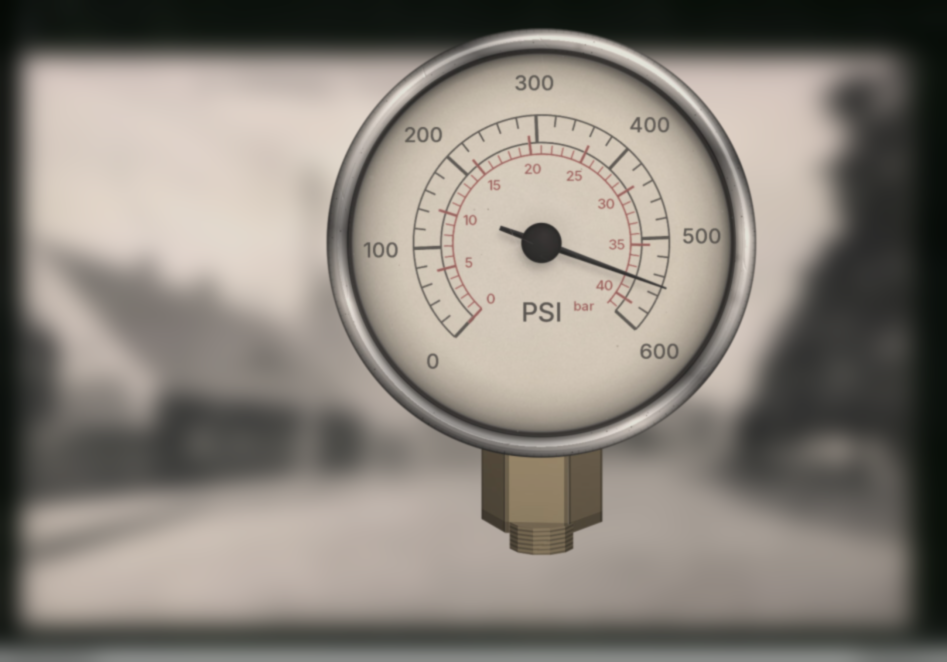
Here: **550** psi
